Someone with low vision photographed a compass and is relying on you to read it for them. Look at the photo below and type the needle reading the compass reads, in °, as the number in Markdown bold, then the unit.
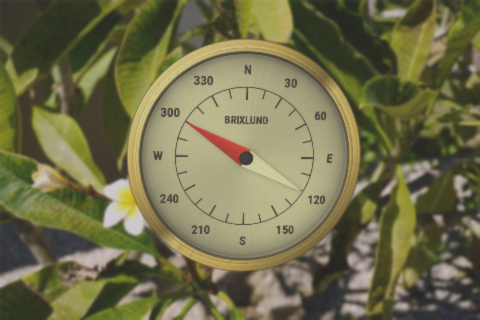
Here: **300** °
